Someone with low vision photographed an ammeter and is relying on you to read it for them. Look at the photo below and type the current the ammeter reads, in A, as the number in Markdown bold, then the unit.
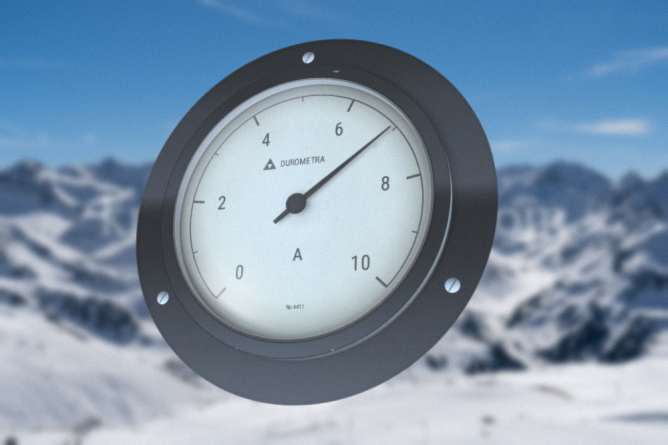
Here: **7** A
